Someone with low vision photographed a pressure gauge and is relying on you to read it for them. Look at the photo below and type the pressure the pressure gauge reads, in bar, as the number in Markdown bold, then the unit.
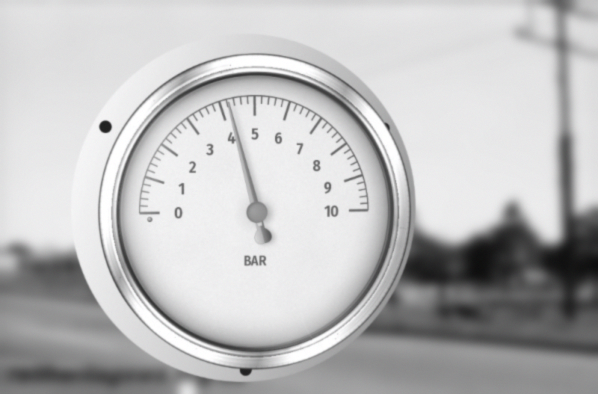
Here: **4.2** bar
